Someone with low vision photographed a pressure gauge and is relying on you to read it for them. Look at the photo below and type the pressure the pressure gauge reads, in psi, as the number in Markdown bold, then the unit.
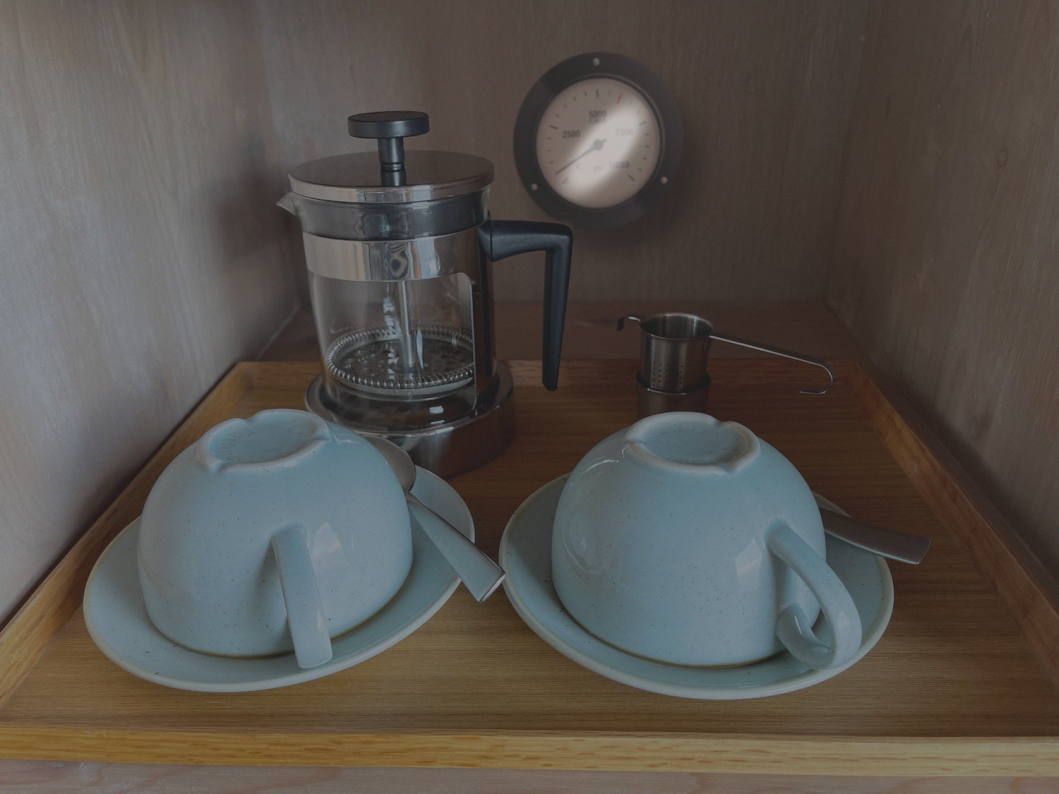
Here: **500** psi
